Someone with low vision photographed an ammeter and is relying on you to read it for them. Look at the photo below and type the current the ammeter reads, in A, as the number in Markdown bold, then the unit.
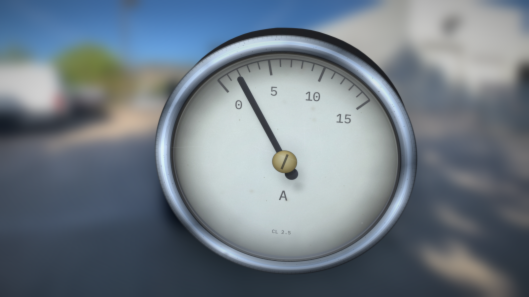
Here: **2** A
